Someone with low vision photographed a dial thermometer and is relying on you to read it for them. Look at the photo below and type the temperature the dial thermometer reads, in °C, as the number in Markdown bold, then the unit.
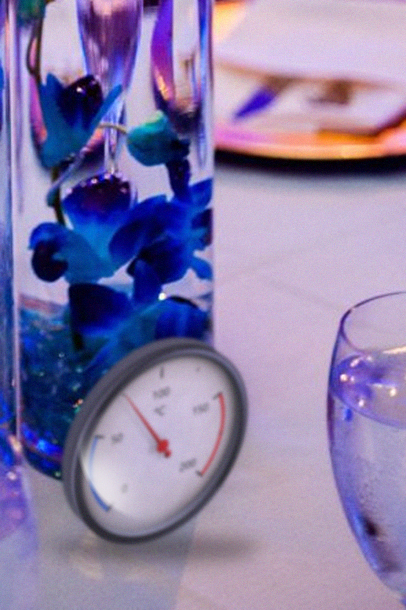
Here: **75** °C
